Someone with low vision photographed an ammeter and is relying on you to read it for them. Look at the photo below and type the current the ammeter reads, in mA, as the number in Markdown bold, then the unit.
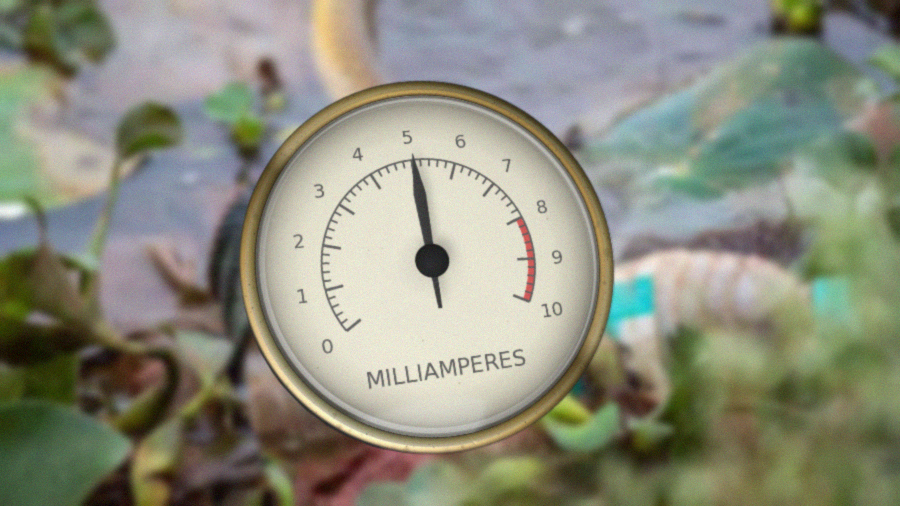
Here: **5** mA
